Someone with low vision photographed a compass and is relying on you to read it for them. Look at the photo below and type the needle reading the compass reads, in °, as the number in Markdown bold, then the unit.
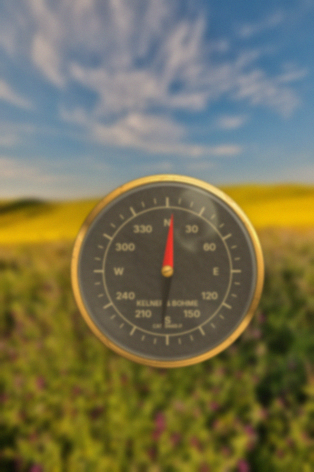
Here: **5** °
